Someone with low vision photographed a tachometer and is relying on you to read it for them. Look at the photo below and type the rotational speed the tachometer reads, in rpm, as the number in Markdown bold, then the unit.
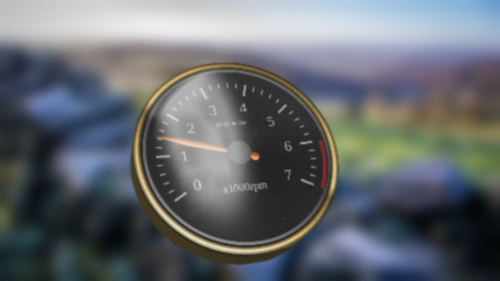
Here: **1400** rpm
